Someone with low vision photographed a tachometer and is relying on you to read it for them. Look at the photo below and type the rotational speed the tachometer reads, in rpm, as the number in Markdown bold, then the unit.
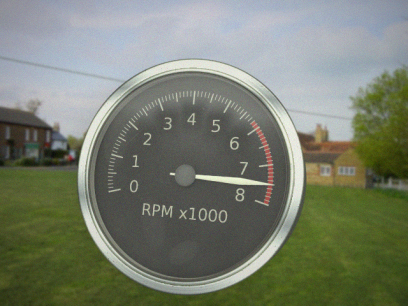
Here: **7500** rpm
